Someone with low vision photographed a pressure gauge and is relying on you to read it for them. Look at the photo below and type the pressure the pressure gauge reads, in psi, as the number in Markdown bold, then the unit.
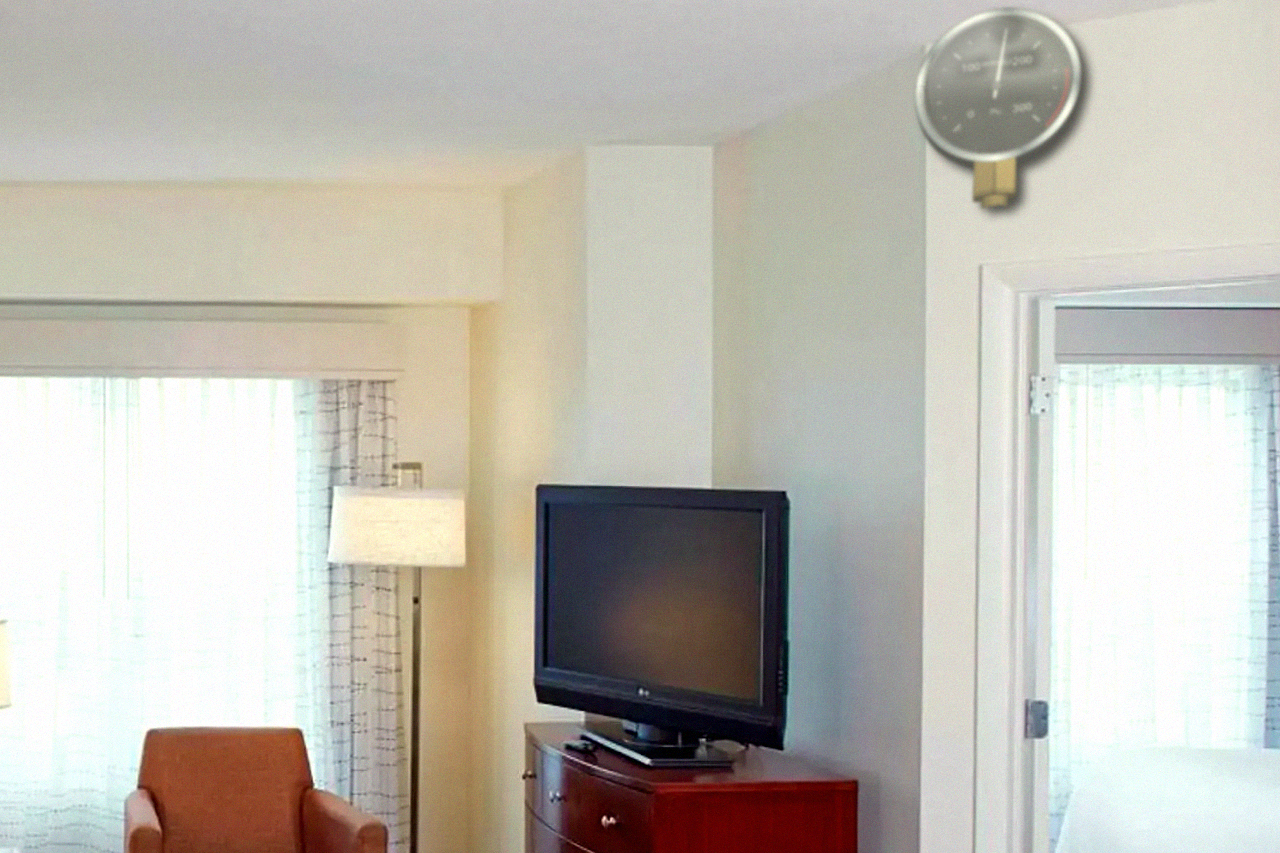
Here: **160** psi
